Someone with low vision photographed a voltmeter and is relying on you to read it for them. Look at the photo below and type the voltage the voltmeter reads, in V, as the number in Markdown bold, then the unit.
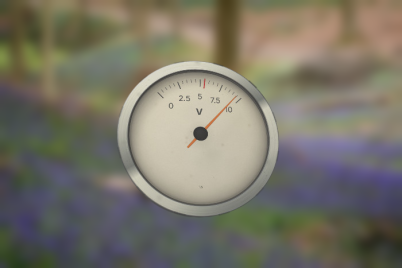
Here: **9.5** V
